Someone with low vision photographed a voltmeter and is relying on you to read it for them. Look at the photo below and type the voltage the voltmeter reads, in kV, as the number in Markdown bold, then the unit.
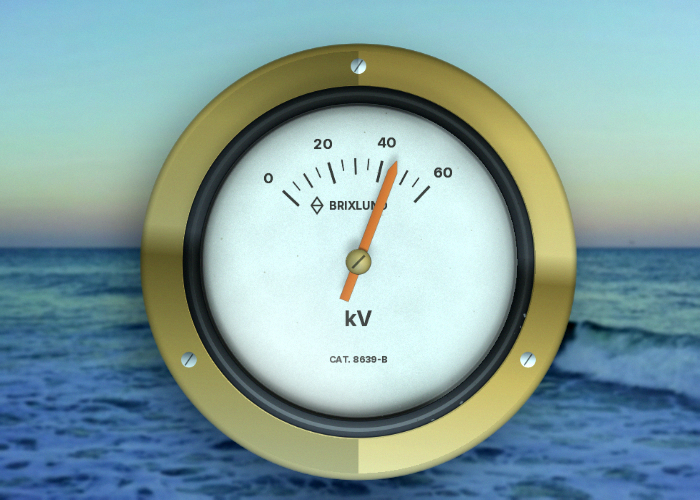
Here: **45** kV
